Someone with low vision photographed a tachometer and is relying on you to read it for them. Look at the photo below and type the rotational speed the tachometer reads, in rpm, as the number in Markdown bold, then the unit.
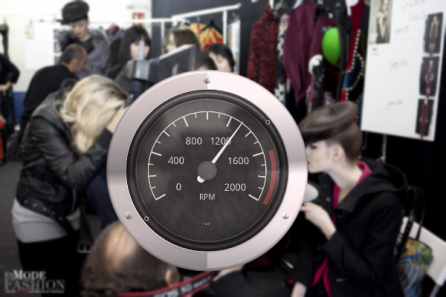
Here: **1300** rpm
